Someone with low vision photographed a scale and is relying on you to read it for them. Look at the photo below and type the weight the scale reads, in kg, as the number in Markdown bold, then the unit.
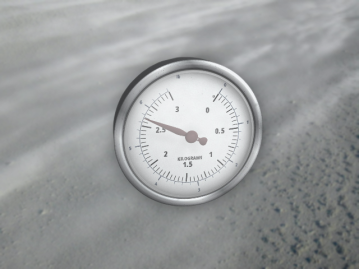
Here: **2.6** kg
